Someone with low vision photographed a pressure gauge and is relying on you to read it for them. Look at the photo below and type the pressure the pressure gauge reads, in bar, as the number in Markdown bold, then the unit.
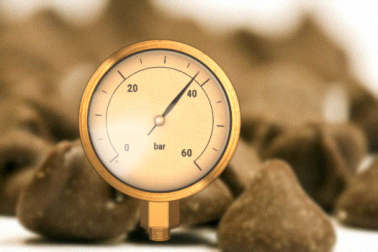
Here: **37.5** bar
